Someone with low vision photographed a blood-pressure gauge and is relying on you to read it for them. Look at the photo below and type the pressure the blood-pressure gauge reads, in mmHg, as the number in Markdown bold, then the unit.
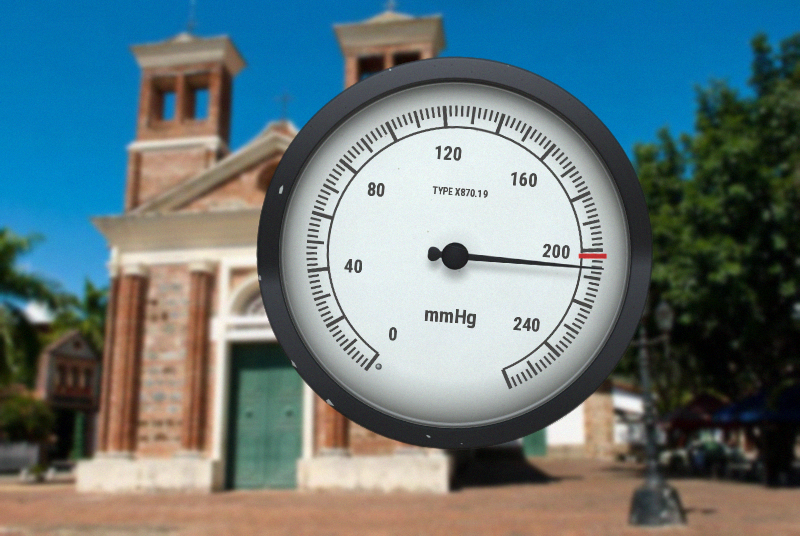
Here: **206** mmHg
